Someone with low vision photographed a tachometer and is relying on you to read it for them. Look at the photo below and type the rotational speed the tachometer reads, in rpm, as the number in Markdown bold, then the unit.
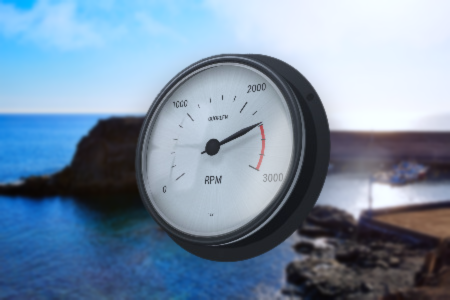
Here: **2400** rpm
